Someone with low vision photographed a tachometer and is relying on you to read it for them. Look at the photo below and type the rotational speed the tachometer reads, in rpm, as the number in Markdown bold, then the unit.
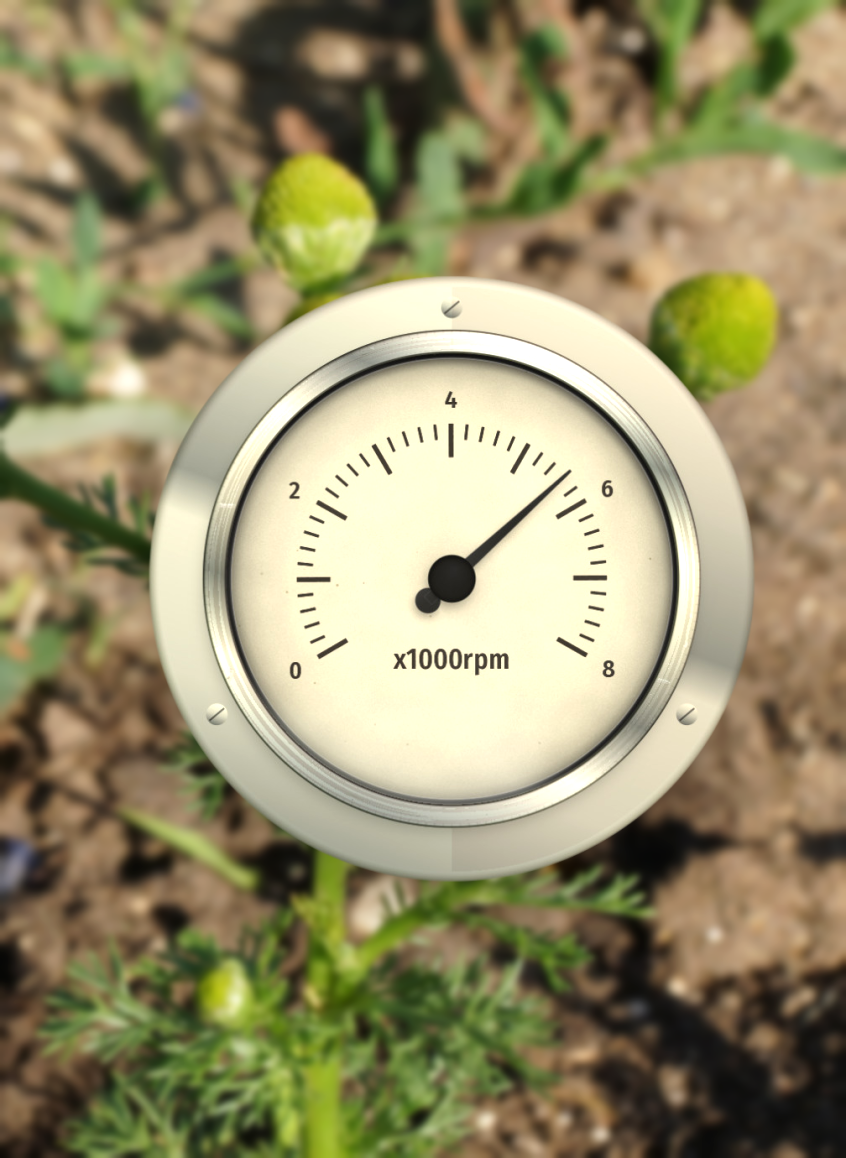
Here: **5600** rpm
